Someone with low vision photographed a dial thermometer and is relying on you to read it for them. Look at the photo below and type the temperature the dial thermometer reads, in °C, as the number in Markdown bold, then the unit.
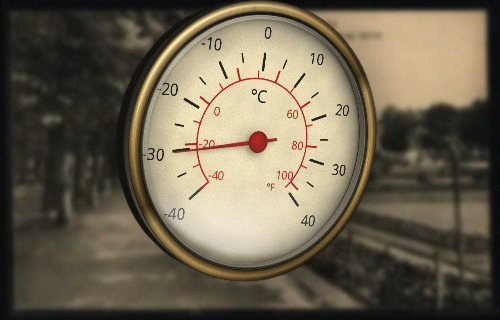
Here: **-30** °C
